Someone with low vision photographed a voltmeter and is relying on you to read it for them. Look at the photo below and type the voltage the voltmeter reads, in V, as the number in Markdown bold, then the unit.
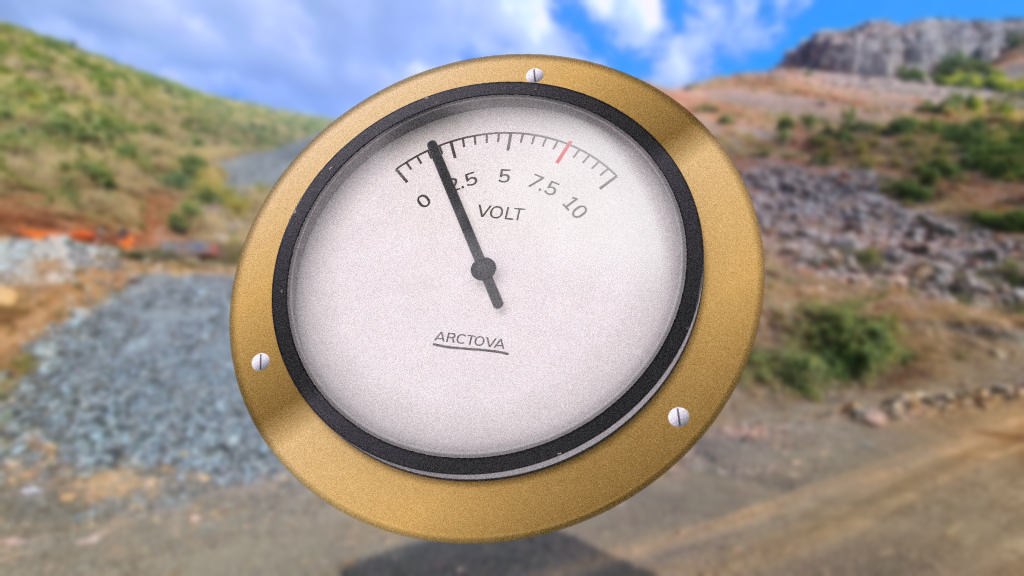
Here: **1.75** V
